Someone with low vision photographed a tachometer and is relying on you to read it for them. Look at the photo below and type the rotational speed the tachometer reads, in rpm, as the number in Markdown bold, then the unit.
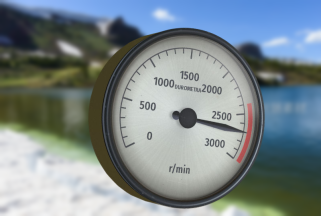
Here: **2700** rpm
